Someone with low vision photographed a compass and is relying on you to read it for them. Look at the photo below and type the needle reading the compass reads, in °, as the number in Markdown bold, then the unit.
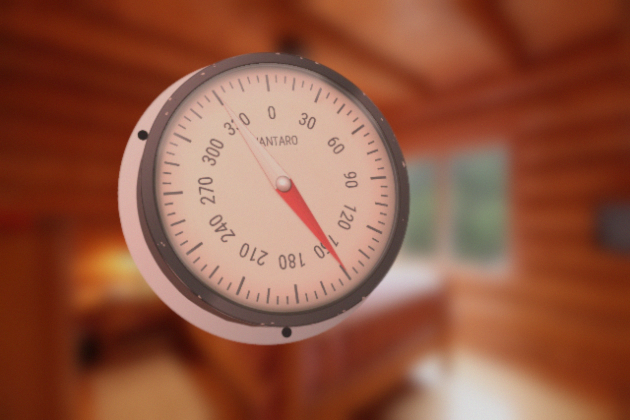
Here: **150** °
